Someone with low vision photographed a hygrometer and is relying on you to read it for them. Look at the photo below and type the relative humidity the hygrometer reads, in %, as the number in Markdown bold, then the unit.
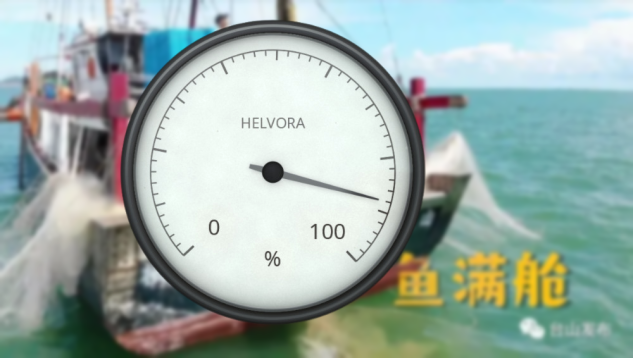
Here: **88** %
